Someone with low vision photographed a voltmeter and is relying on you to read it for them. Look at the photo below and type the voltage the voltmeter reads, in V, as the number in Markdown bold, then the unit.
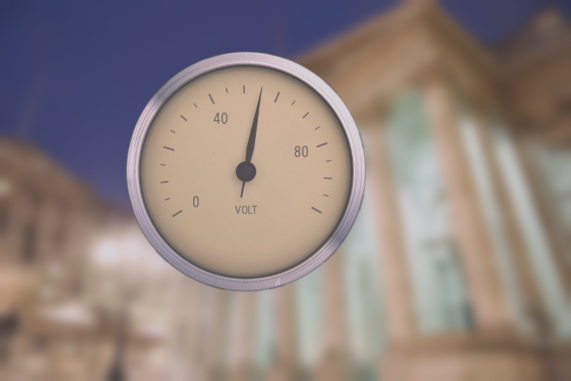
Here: **55** V
